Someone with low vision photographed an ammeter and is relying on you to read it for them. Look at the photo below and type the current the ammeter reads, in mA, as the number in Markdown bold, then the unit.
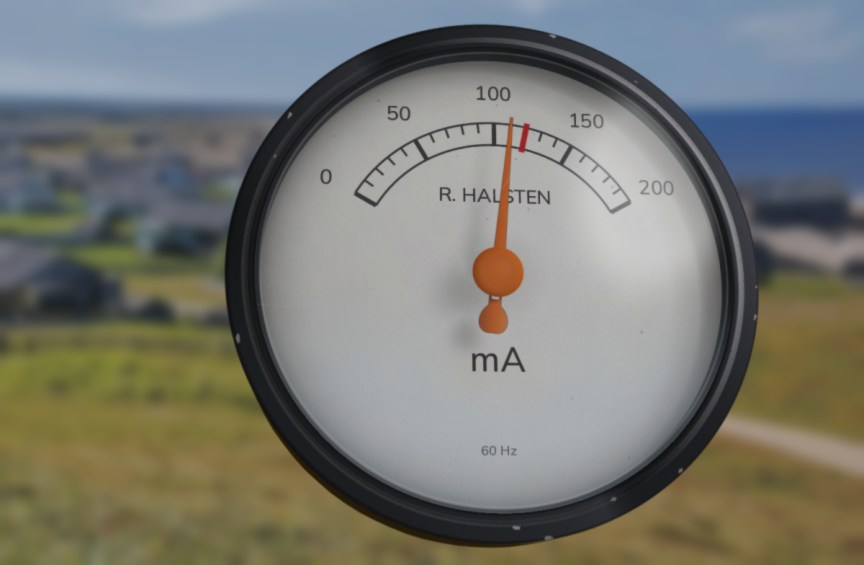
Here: **110** mA
